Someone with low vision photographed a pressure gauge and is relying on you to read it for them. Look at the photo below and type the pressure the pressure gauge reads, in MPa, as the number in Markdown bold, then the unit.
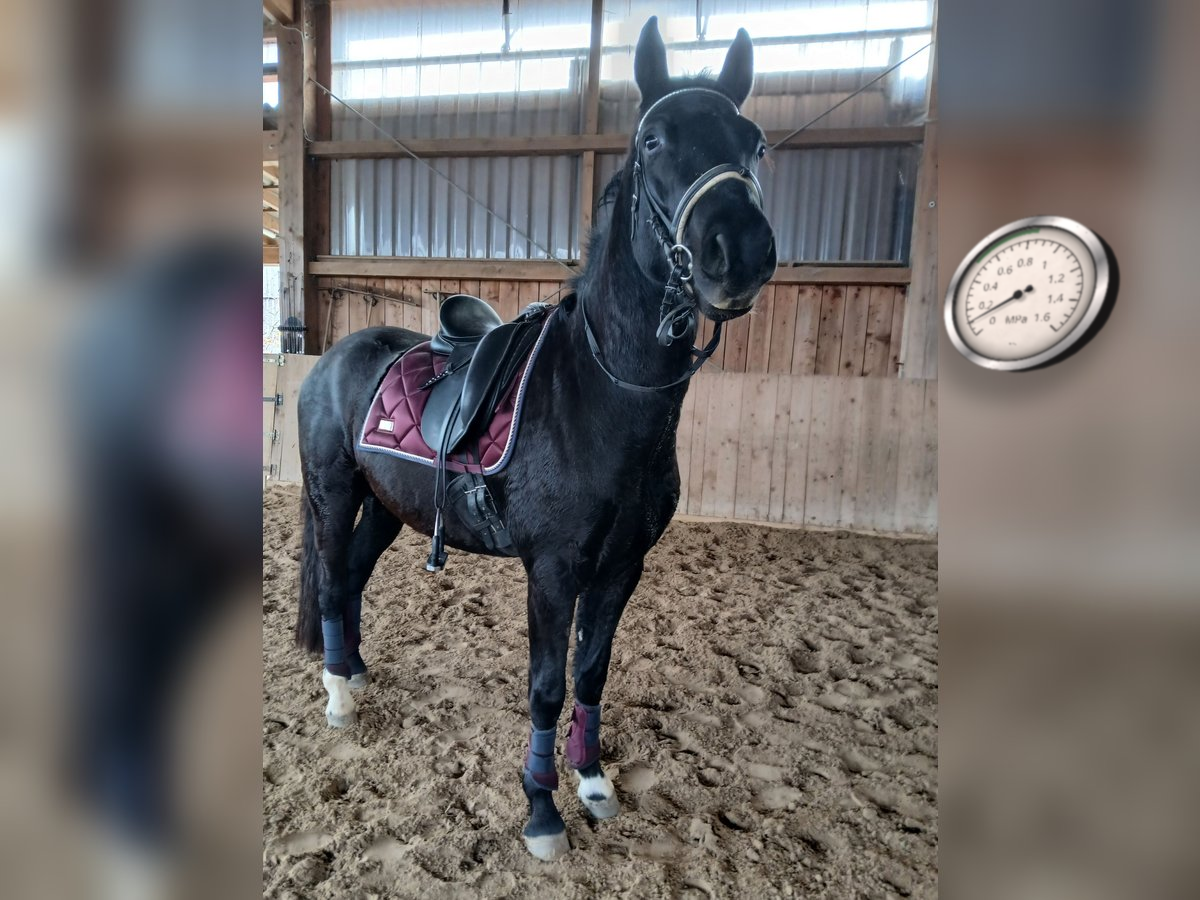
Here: **0.1** MPa
